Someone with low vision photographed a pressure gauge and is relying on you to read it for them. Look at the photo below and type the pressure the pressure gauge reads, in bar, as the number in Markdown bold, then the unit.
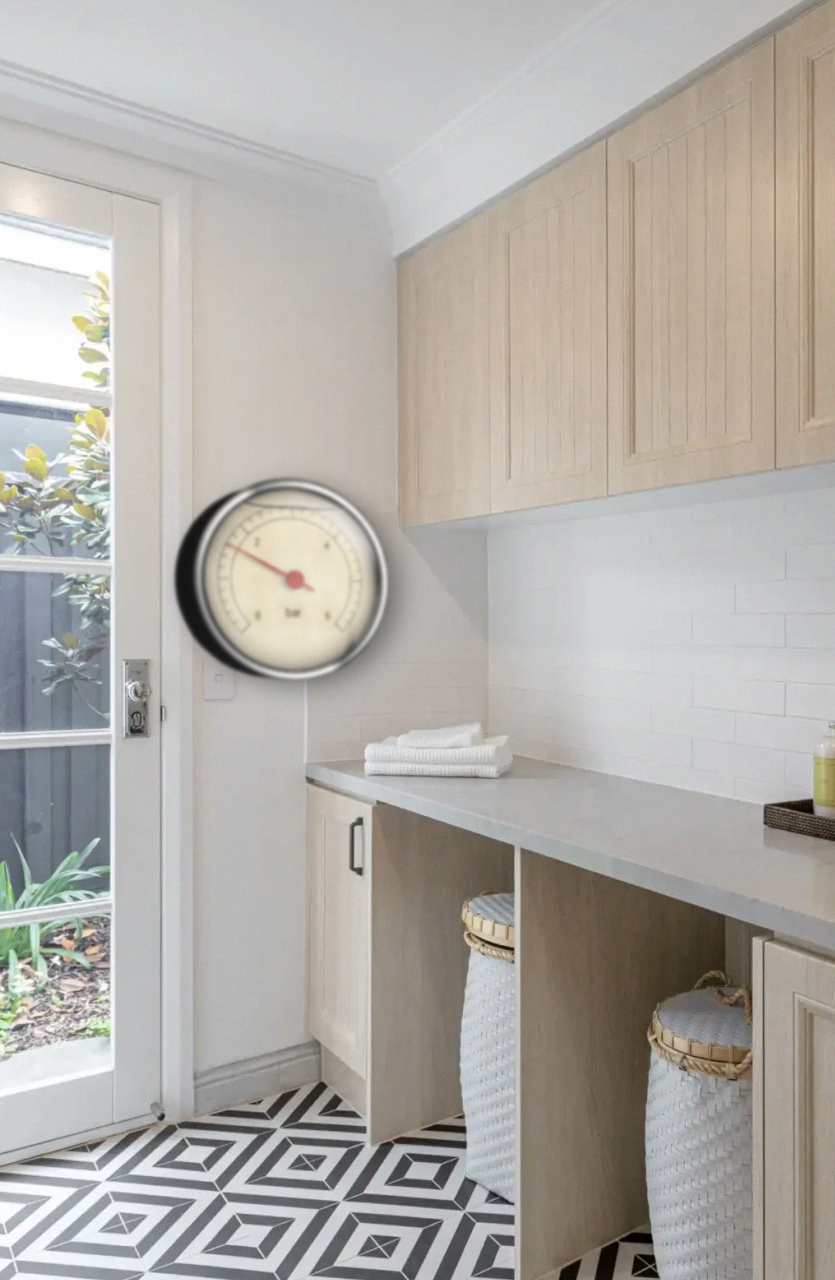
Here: **1.6** bar
